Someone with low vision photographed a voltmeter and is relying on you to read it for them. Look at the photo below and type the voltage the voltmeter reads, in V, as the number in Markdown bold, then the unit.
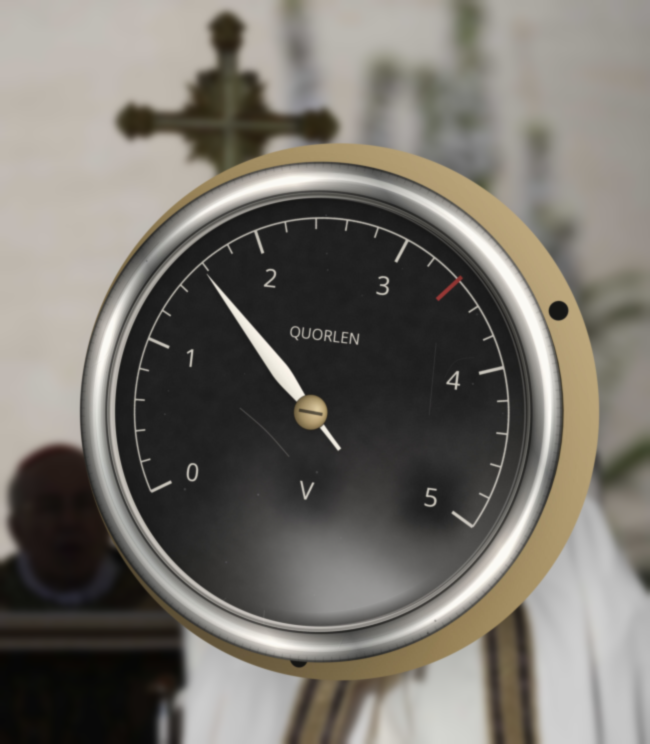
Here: **1.6** V
